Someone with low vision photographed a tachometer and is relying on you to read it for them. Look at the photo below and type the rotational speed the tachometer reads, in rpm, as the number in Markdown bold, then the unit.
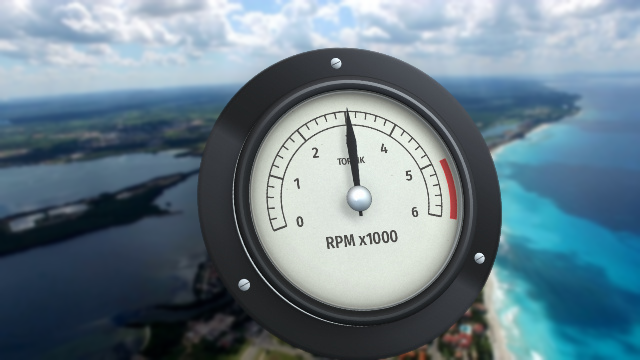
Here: **3000** rpm
